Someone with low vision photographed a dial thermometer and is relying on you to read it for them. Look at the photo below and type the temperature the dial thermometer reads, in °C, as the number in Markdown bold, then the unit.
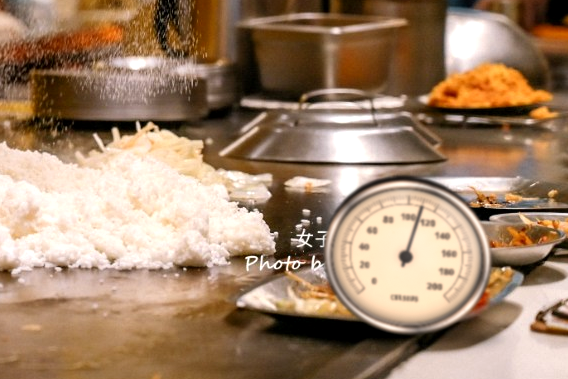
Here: **110** °C
